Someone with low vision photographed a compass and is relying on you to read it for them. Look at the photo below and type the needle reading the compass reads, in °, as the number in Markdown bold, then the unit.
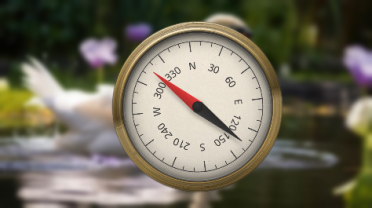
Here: **315** °
